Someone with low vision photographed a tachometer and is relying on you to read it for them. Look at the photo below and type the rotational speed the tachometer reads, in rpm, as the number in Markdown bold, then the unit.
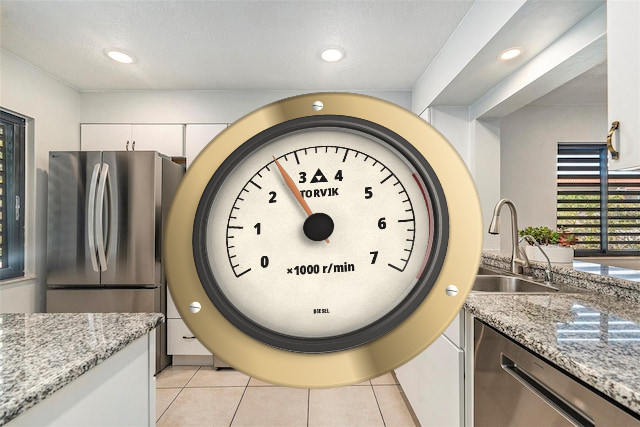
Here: **2600** rpm
